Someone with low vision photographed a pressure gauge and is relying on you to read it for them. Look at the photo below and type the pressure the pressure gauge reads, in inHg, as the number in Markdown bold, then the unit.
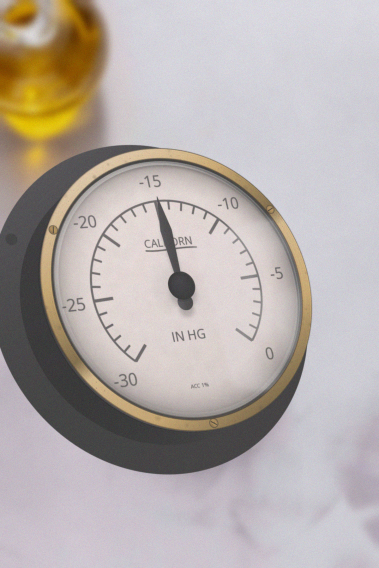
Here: **-15** inHg
